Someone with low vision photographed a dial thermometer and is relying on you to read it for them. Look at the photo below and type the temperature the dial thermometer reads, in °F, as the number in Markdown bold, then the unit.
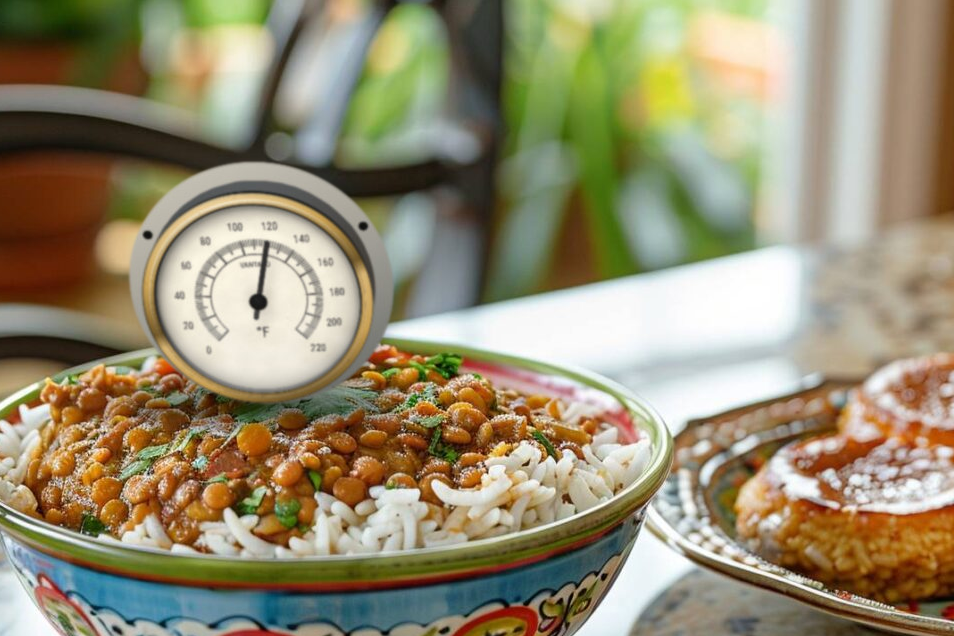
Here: **120** °F
